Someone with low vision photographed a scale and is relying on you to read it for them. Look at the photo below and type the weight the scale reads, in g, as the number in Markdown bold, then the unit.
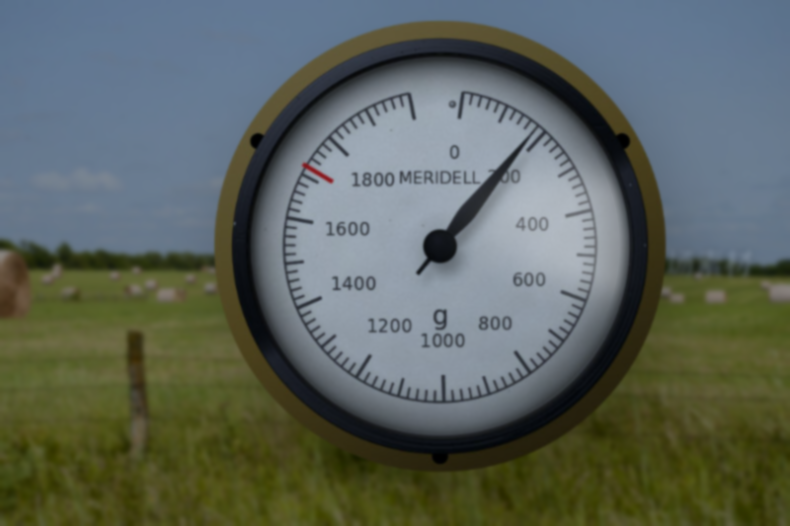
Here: **180** g
